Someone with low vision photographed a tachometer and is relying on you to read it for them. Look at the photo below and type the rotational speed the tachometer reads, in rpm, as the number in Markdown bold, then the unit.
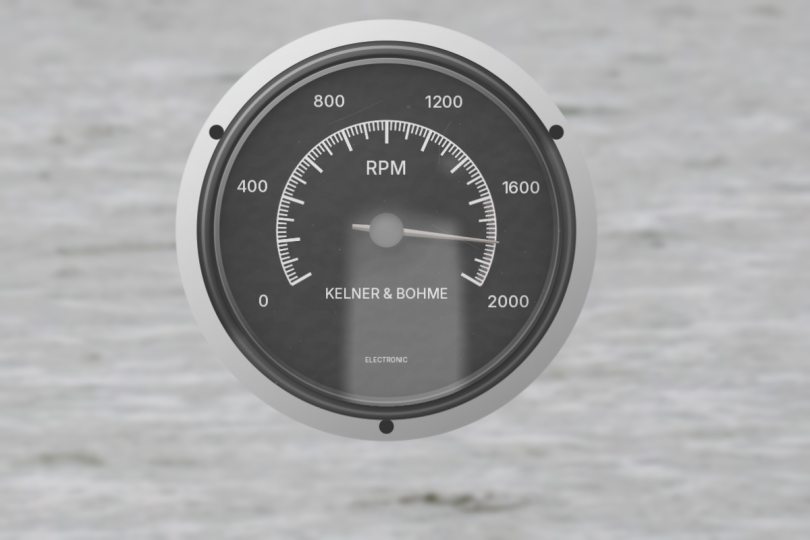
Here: **1800** rpm
